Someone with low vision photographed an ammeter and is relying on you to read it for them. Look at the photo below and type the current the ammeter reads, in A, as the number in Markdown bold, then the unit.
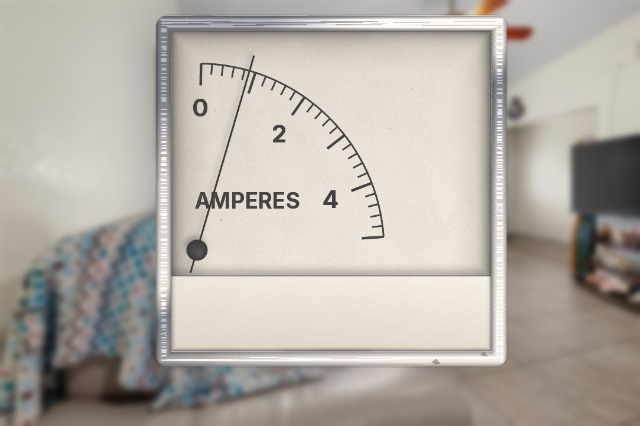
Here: **0.9** A
